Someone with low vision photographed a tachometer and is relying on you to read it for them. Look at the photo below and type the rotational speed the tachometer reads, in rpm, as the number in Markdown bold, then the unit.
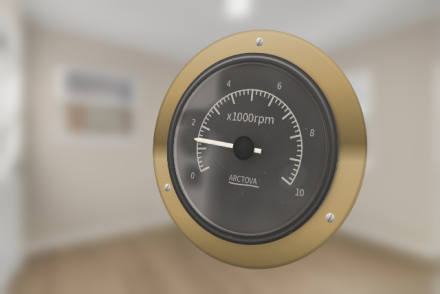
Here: **1400** rpm
